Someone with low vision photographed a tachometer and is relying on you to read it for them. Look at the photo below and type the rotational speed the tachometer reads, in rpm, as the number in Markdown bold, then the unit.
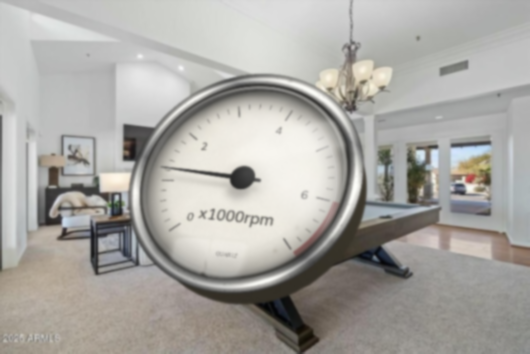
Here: **1200** rpm
